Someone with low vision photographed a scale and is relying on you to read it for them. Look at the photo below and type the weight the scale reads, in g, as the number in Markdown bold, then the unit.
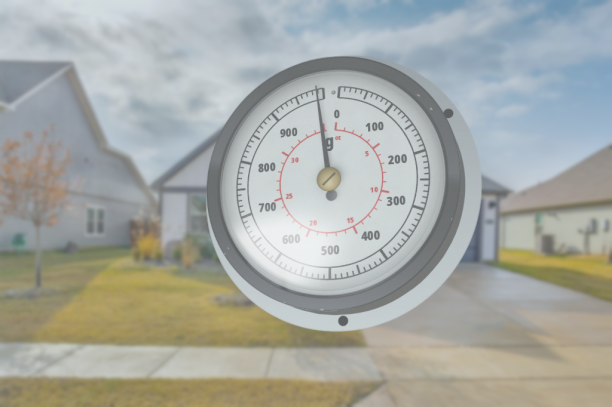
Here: **990** g
